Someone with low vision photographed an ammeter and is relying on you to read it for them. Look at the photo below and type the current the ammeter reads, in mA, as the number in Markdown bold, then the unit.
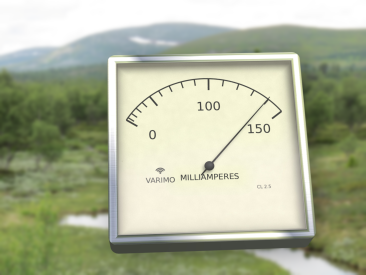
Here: **140** mA
